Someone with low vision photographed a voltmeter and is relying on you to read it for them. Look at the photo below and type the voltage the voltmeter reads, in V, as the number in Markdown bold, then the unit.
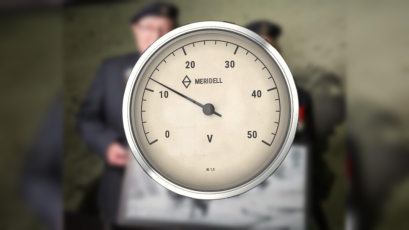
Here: **12** V
